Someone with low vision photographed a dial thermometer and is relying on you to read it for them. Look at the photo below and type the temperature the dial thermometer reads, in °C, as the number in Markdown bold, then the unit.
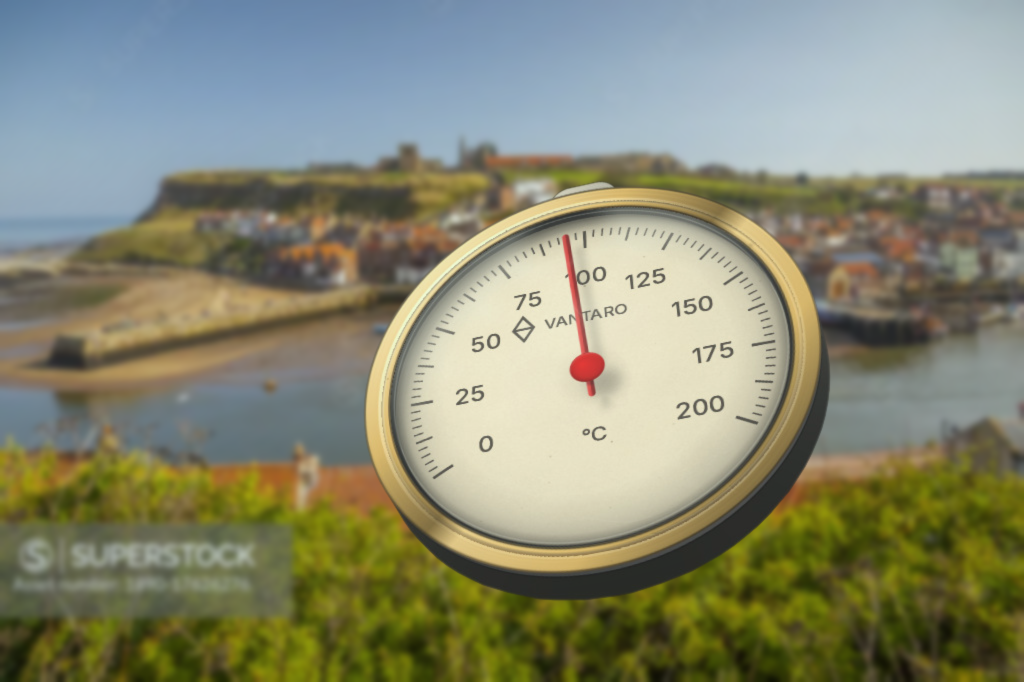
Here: **95** °C
